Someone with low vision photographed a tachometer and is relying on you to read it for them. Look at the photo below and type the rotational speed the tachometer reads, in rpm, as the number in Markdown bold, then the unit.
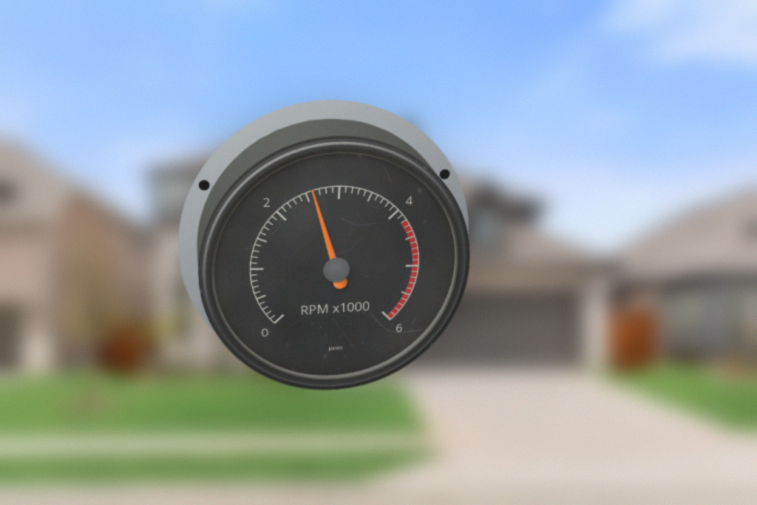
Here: **2600** rpm
